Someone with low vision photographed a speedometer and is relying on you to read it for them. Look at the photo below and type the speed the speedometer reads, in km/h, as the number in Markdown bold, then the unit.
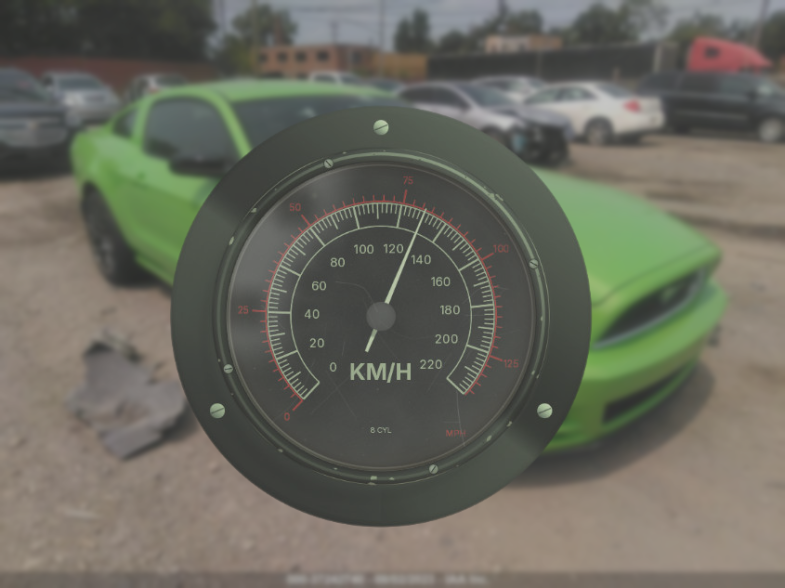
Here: **130** km/h
